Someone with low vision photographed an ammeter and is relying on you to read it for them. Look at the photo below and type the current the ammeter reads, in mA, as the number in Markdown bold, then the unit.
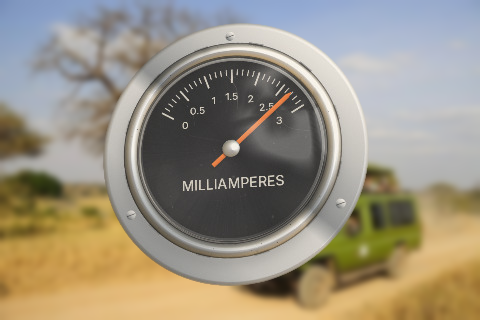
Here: **2.7** mA
